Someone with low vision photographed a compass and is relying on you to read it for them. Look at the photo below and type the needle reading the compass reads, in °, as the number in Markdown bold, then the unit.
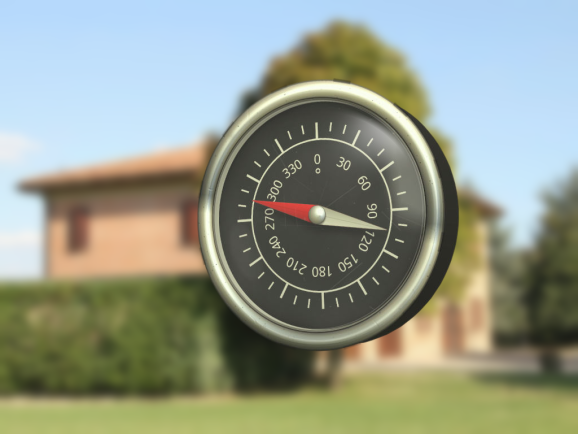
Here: **285** °
